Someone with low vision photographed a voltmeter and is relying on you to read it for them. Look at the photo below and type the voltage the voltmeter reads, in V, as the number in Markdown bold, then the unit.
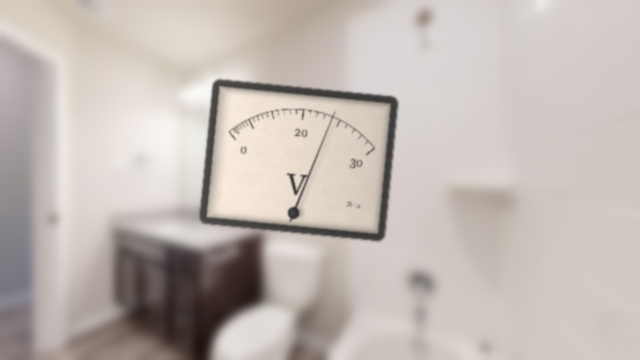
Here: **24** V
